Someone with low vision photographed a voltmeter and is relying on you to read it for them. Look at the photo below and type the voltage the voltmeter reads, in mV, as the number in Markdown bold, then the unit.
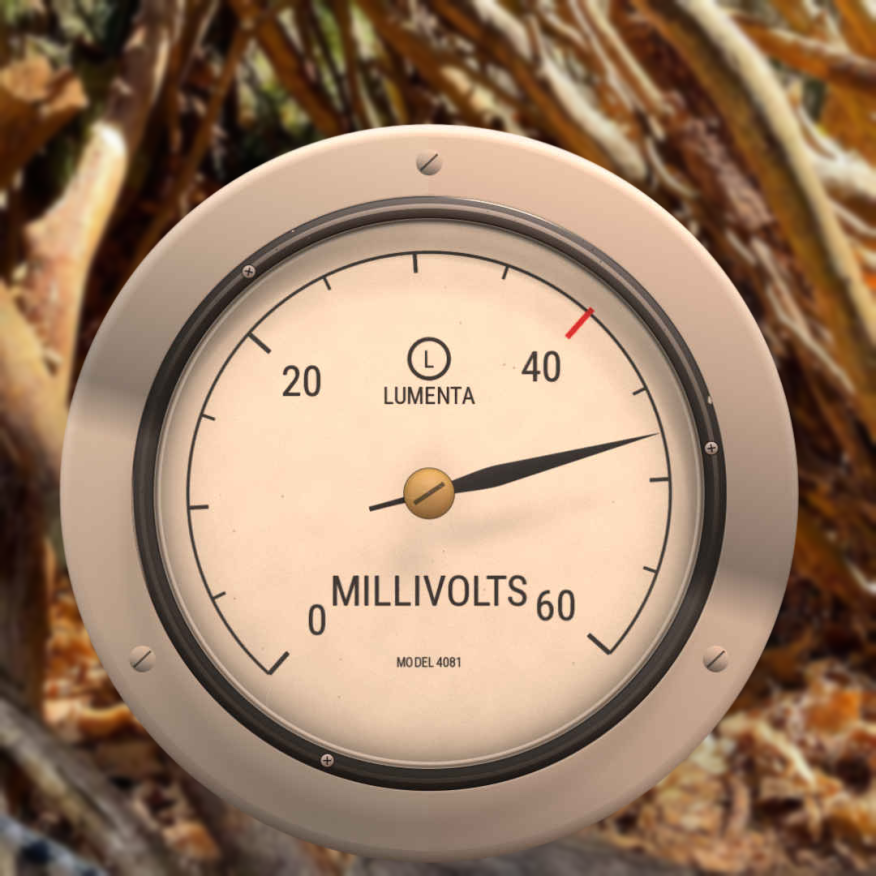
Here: **47.5** mV
